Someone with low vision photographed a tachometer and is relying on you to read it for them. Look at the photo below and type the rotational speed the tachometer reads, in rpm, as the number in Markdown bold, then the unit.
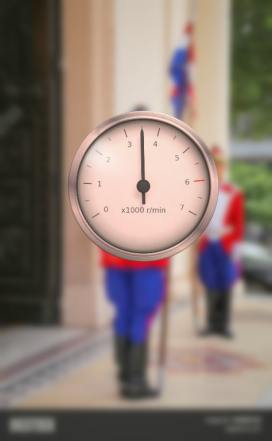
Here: **3500** rpm
